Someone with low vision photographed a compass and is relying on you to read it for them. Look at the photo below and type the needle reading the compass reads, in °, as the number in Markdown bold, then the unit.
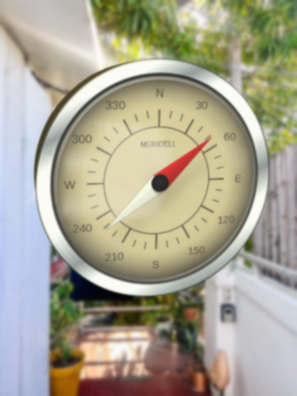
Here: **50** °
